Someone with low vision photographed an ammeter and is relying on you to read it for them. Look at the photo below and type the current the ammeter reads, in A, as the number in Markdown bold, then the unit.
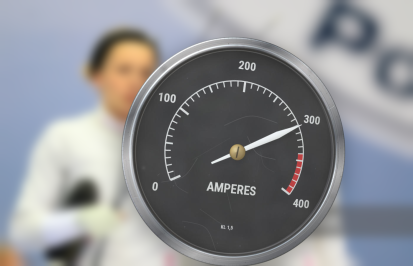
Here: **300** A
